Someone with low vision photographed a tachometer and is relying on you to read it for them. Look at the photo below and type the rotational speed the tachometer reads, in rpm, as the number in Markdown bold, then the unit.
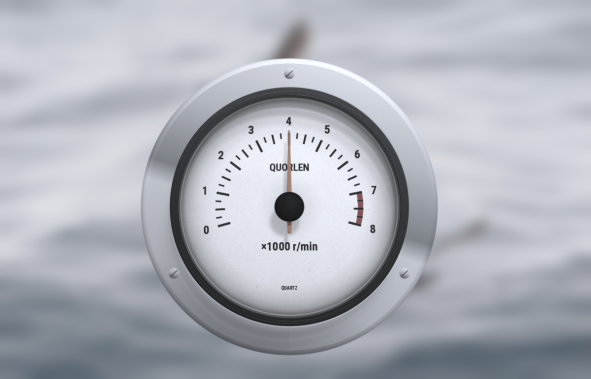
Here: **4000** rpm
